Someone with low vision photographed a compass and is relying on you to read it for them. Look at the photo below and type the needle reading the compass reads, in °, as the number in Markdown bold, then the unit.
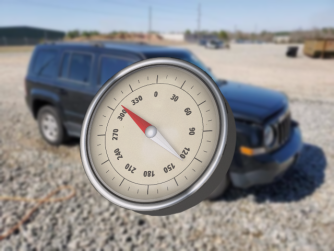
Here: **310** °
